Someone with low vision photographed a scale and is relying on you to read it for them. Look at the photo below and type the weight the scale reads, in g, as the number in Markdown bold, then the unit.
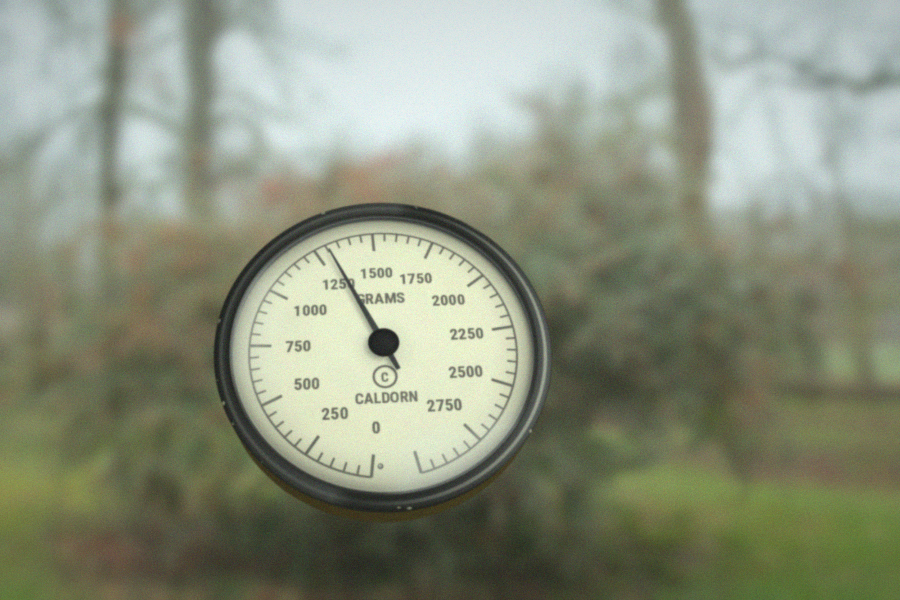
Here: **1300** g
